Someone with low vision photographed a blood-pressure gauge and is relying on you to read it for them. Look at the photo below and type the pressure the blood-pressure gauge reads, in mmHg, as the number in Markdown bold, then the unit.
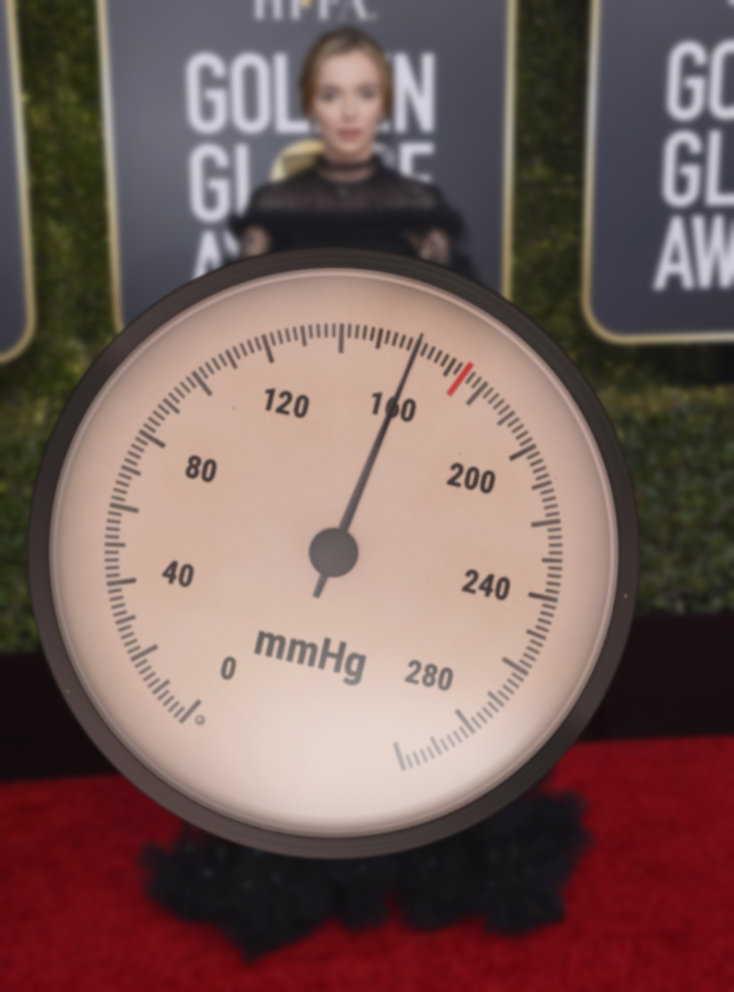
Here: **160** mmHg
